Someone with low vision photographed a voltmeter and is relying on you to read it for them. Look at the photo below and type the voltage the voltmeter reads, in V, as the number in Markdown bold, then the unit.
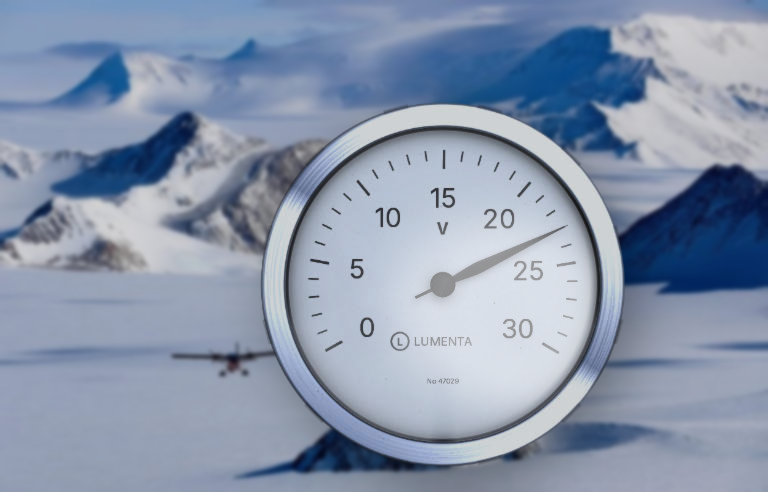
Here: **23** V
